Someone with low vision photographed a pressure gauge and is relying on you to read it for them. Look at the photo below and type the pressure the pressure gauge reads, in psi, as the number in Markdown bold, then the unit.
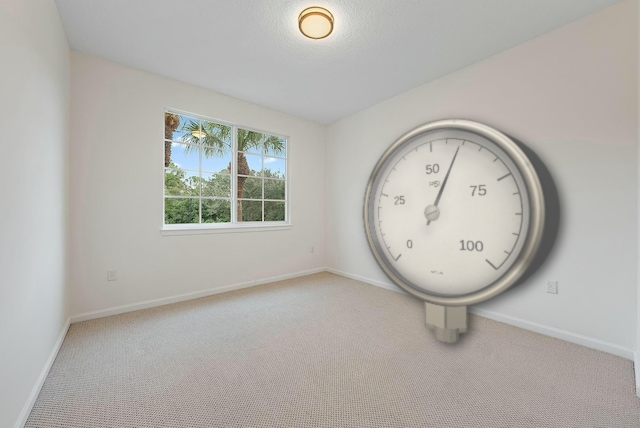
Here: **60** psi
